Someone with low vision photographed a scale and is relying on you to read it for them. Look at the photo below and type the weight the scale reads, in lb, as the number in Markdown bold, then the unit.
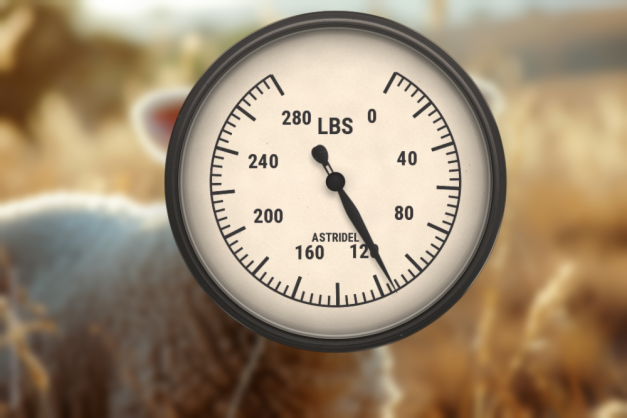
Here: **114** lb
